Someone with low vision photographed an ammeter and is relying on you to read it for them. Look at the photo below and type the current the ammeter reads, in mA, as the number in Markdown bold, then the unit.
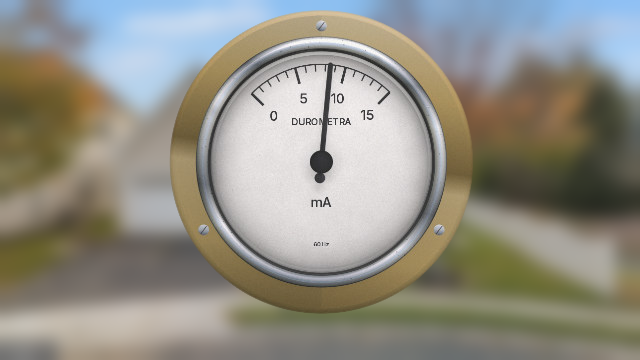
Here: **8.5** mA
